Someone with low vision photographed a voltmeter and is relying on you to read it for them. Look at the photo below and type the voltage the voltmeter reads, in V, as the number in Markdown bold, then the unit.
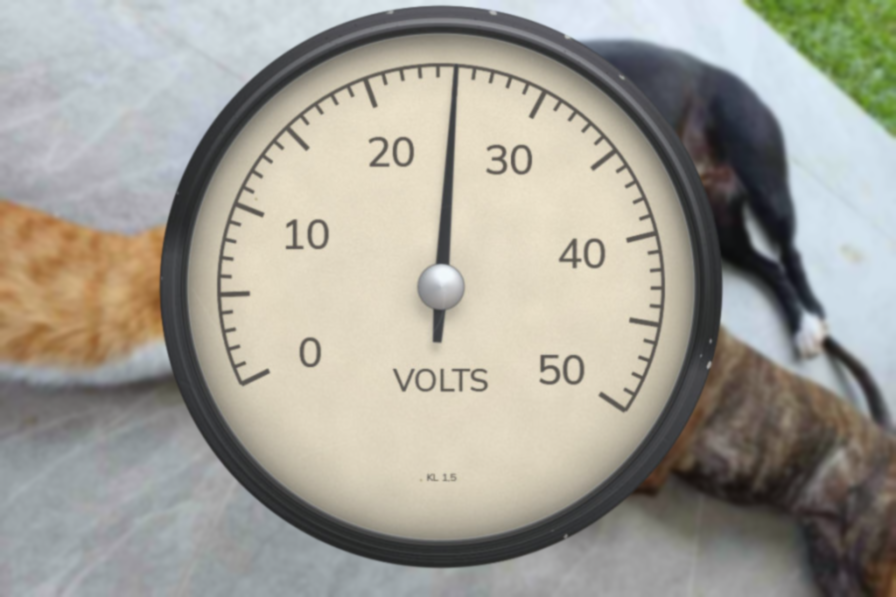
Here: **25** V
